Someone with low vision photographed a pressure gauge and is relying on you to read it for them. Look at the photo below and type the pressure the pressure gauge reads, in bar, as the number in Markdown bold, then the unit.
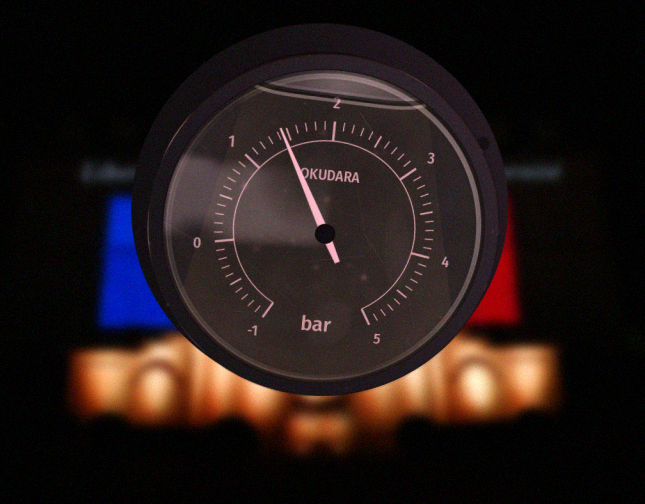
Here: **1.45** bar
